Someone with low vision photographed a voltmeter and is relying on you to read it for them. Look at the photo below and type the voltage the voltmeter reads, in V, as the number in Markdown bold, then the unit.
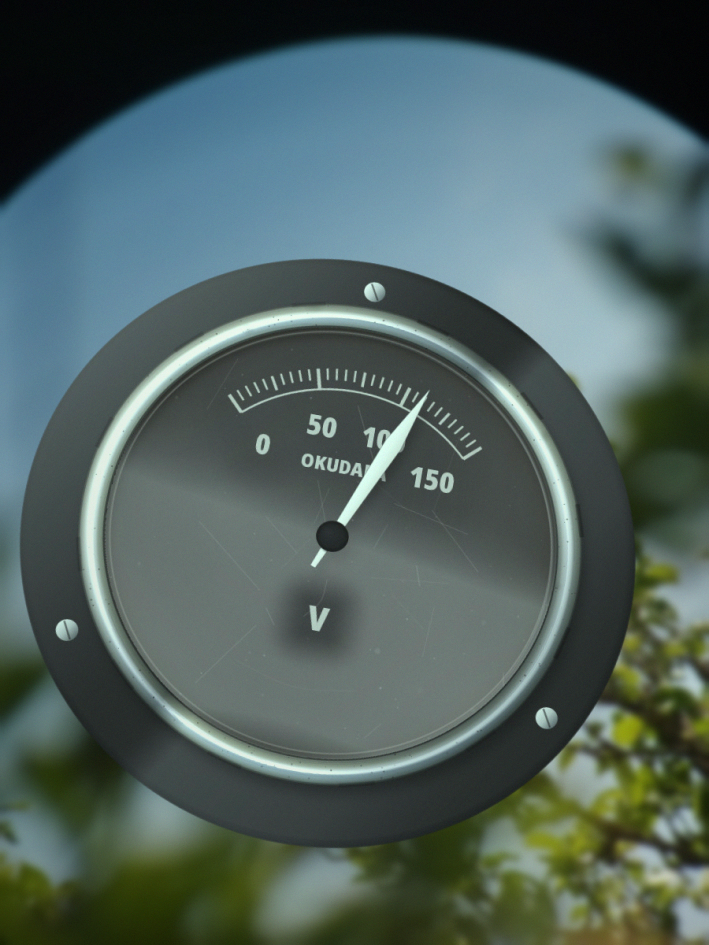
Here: **110** V
